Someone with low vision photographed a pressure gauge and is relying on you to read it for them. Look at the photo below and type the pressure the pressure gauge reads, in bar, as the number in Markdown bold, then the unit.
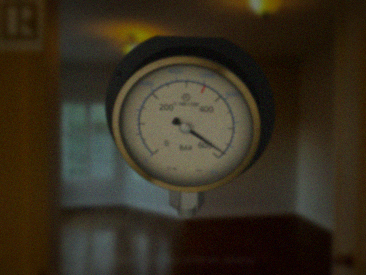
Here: **575** bar
